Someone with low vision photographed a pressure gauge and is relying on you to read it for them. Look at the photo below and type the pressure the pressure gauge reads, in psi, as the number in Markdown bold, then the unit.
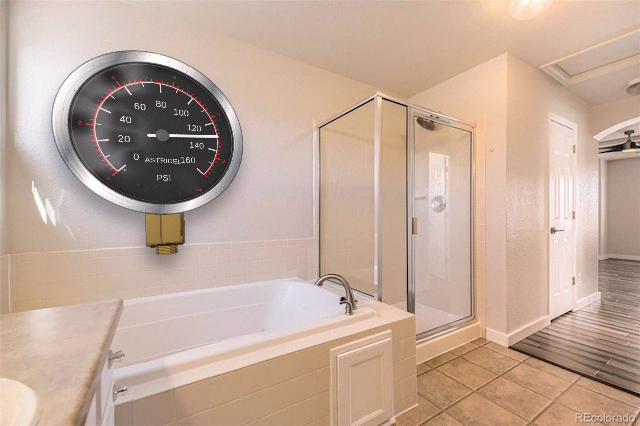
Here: **130** psi
